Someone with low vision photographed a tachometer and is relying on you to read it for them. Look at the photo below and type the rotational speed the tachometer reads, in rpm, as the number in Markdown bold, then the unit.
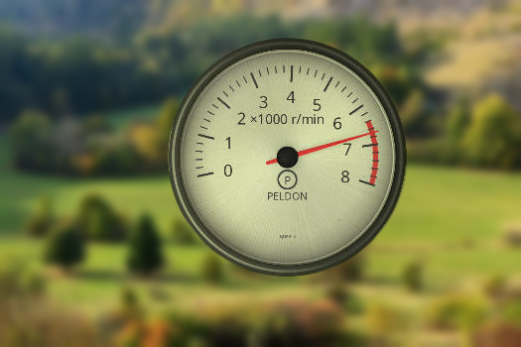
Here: **6700** rpm
